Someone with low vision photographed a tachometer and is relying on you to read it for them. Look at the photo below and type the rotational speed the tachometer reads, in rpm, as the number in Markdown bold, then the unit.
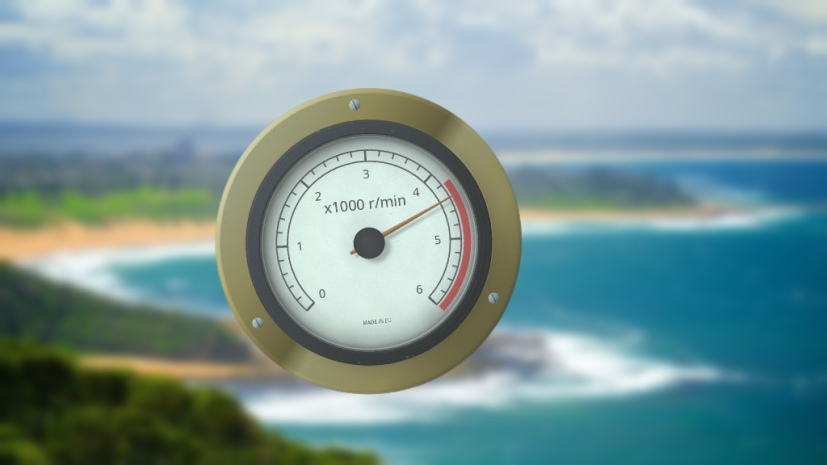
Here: **4400** rpm
